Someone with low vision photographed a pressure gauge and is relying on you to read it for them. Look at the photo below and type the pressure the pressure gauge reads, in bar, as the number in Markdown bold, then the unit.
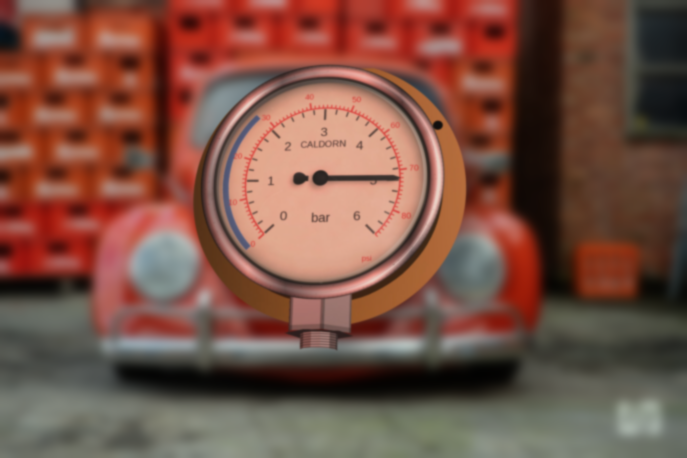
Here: **5** bar
